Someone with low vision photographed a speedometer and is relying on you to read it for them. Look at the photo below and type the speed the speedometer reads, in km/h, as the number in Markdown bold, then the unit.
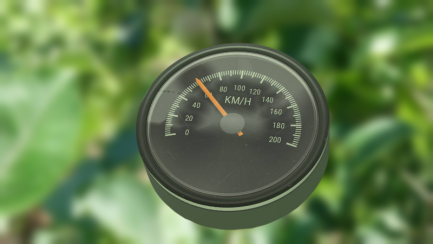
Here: **60** km/h
